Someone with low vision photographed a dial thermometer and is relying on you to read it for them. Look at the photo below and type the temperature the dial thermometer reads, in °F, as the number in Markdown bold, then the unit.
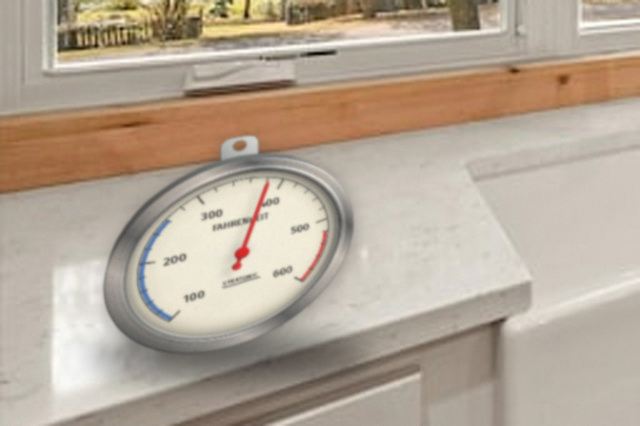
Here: **380** °F
